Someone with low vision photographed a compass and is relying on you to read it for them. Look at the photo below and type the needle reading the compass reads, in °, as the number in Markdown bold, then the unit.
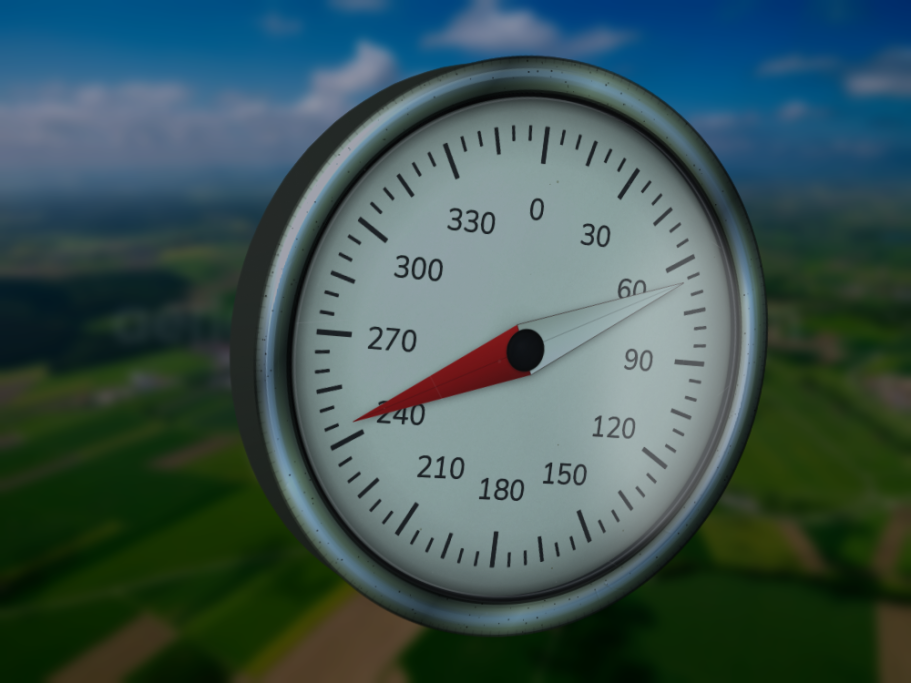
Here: **245** °
